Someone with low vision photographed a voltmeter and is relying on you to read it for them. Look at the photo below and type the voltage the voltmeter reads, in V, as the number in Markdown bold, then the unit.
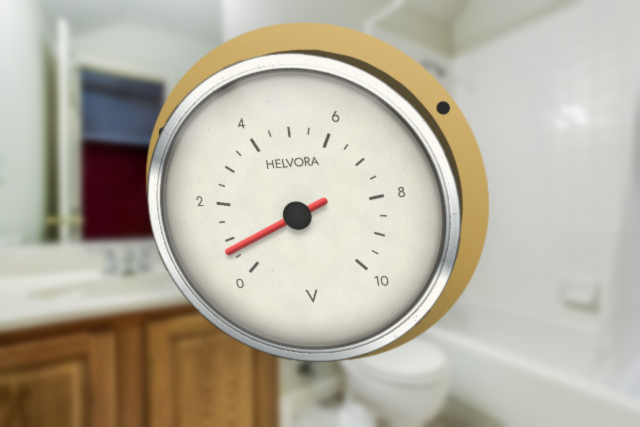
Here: **0.75** V
